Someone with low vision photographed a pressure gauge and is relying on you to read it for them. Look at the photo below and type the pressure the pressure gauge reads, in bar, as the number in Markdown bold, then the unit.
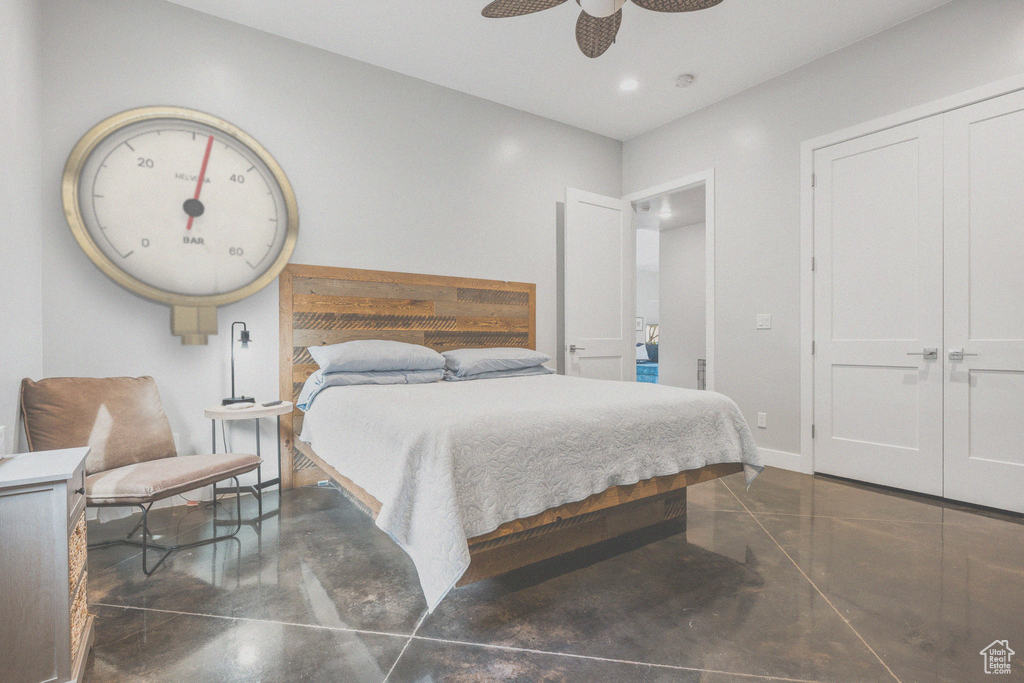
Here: **32.5** bar
